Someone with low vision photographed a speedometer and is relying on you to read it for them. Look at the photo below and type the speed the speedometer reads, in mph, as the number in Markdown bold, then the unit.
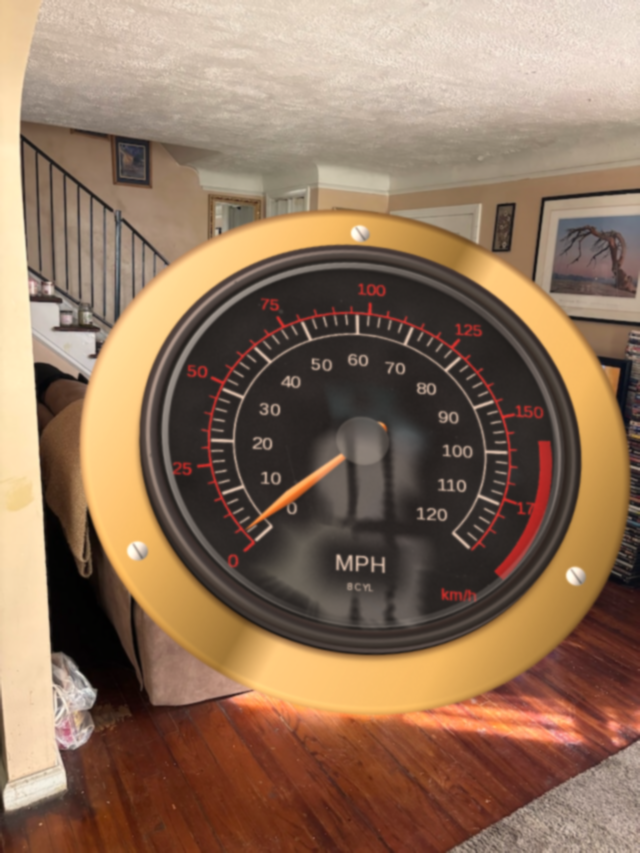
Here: **2** mph
